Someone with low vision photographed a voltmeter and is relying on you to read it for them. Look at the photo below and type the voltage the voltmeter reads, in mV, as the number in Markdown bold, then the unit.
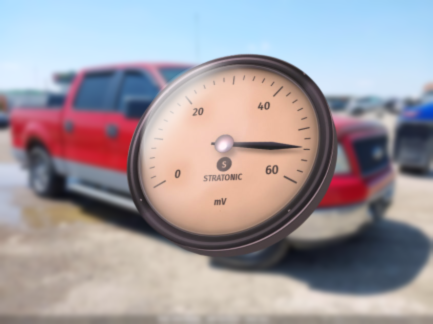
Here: **54** mV
